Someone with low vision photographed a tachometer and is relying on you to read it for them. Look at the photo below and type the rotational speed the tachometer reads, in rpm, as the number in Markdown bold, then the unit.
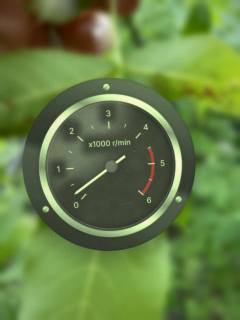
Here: **250** rpm
